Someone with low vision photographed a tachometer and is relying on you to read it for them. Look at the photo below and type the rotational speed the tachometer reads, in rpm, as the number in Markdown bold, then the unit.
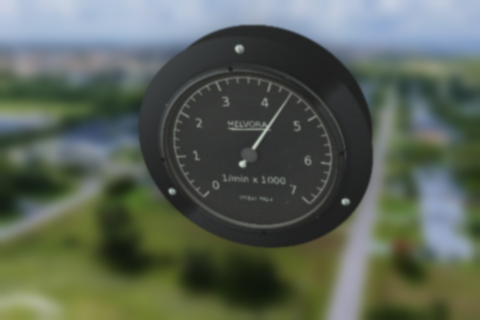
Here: **4400** rpm
